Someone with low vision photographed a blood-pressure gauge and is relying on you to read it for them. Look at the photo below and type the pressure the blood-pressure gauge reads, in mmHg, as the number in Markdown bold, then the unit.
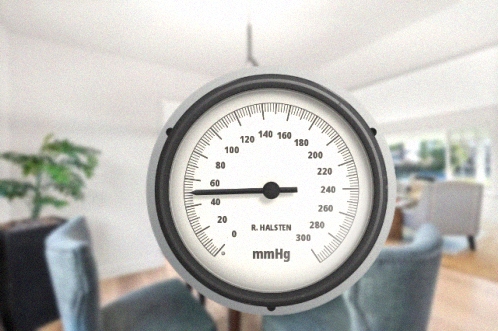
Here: **50** mmHg
